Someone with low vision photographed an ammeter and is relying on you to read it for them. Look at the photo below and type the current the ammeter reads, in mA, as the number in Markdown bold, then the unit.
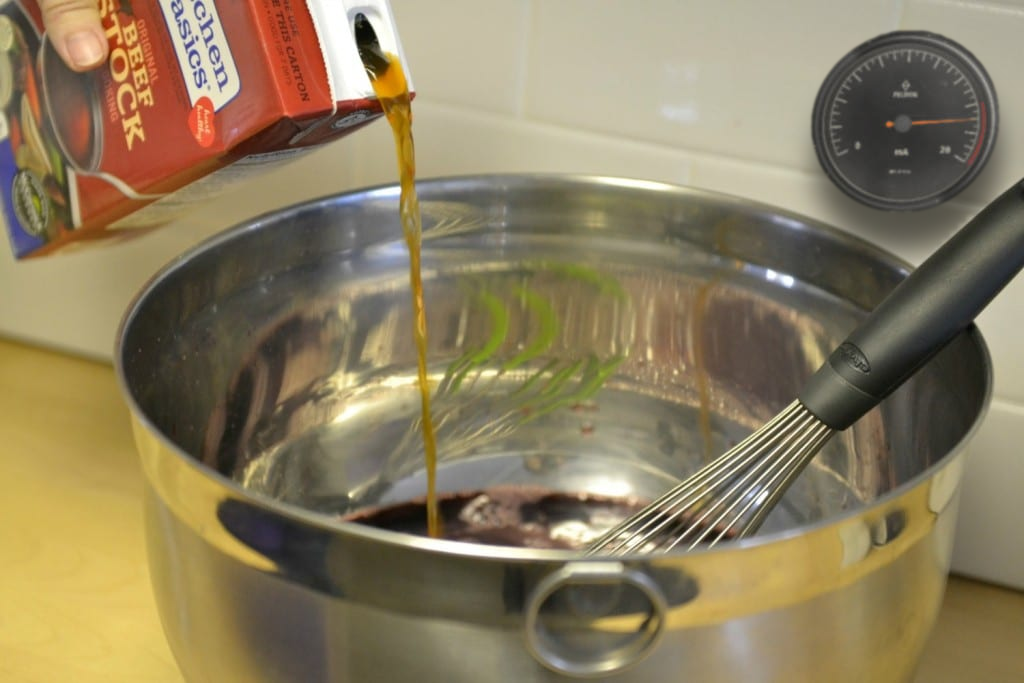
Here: **17** mA
